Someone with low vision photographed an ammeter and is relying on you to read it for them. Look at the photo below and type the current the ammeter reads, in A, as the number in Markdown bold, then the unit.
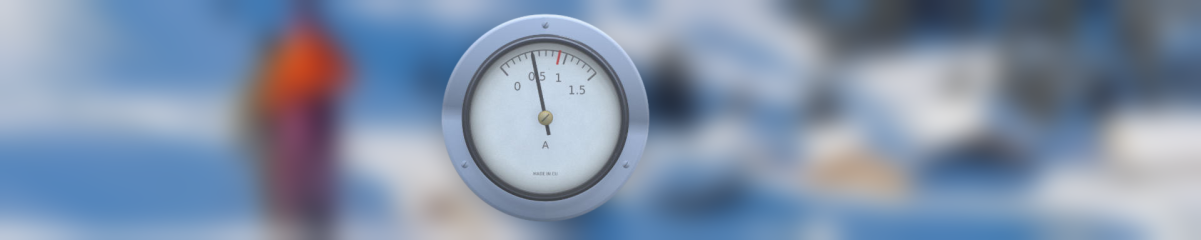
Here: **0.5** A
